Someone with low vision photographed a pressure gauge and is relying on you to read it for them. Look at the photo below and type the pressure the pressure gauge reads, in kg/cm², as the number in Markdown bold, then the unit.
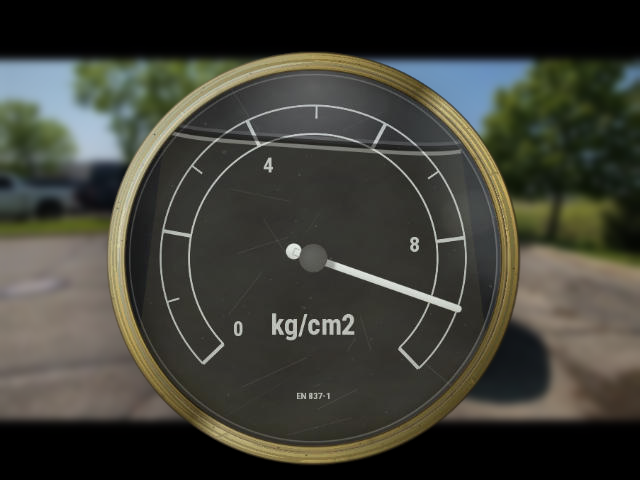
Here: **9** kg/cm²
